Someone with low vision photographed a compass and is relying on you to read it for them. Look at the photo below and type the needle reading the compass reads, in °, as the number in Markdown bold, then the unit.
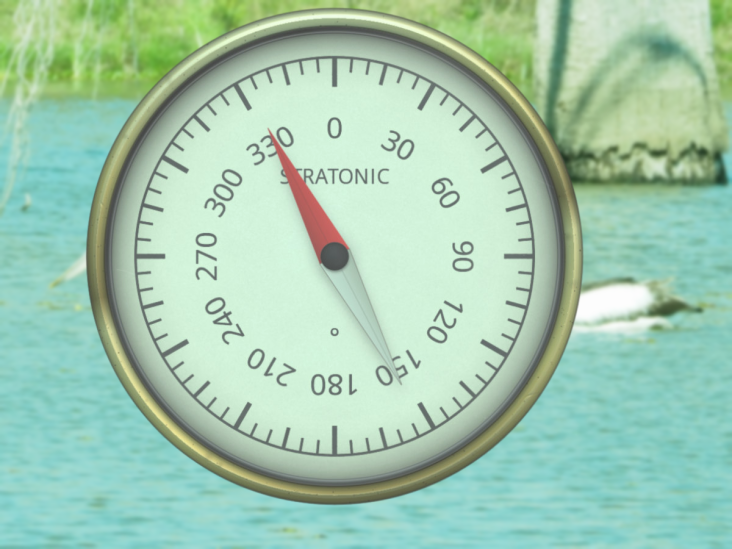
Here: **332.5** °
